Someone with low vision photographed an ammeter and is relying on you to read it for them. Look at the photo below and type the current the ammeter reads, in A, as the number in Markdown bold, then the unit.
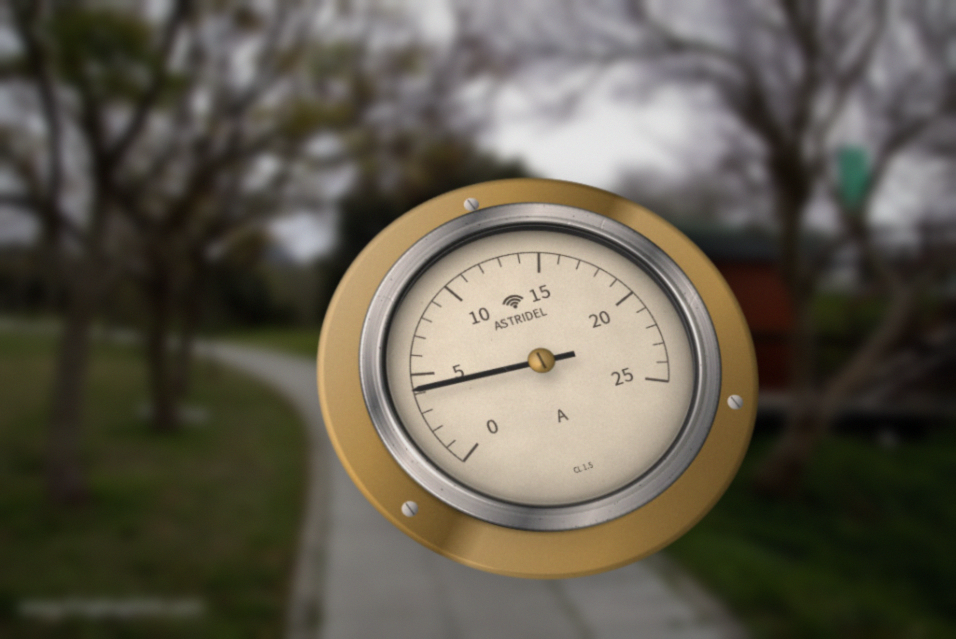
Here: **4** A
